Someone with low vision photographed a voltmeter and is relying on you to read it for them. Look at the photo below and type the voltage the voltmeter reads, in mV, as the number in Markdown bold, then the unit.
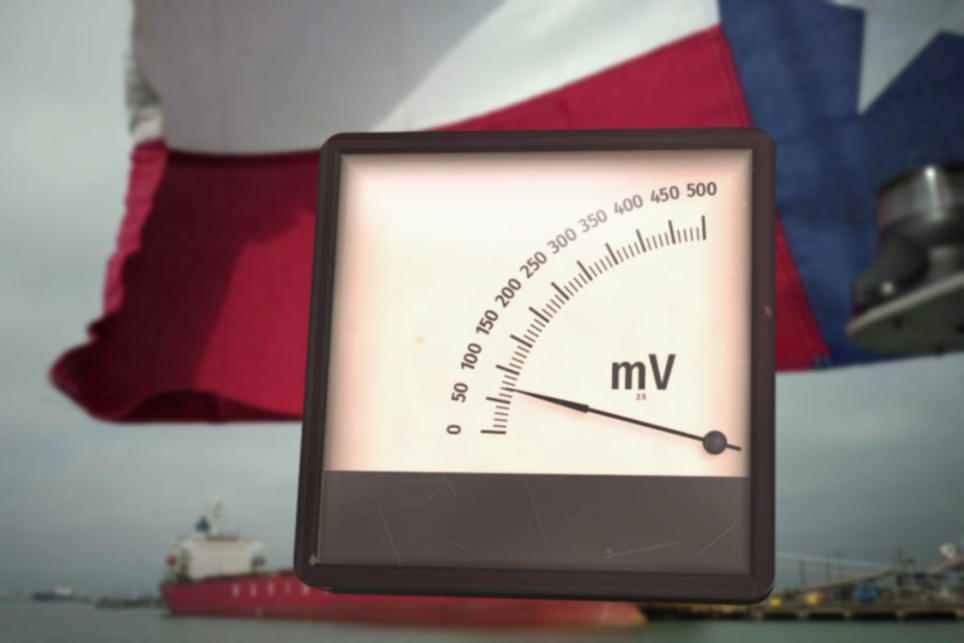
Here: **70** mV
